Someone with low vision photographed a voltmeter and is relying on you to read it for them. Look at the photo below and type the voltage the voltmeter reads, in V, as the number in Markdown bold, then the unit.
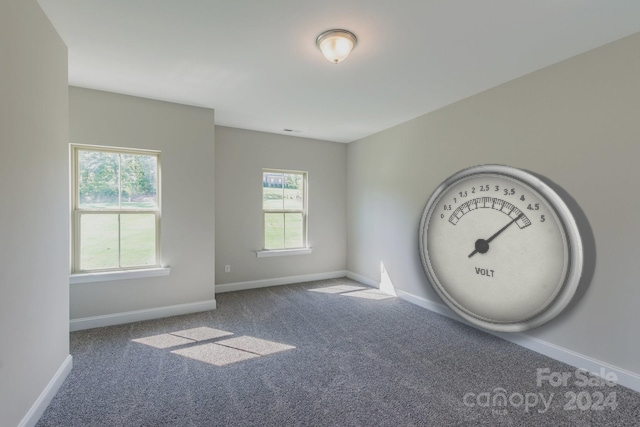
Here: **4.5** V
